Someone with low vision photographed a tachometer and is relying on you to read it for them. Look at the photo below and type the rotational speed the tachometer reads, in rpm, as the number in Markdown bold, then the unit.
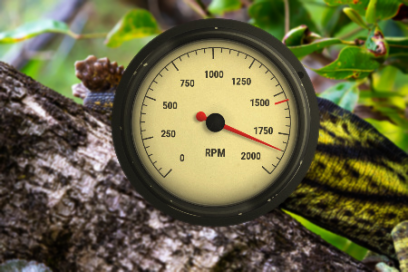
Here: **1850** rpm
